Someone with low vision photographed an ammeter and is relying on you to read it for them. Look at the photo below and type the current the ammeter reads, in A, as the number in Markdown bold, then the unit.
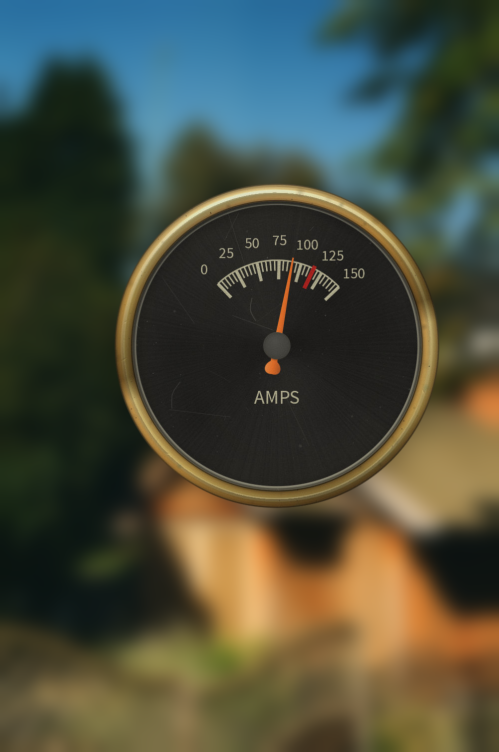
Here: **90** A
